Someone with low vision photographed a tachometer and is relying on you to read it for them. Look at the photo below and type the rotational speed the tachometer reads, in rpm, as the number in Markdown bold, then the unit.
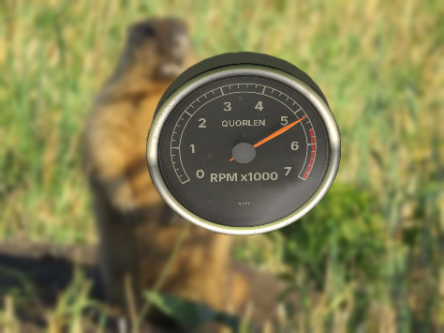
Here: **5200** rpm
